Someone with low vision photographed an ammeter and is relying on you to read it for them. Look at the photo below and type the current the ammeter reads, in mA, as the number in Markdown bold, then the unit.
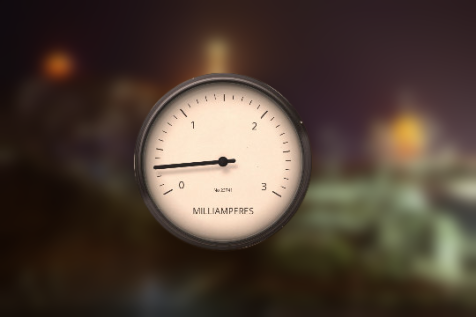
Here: **0.3** mA
